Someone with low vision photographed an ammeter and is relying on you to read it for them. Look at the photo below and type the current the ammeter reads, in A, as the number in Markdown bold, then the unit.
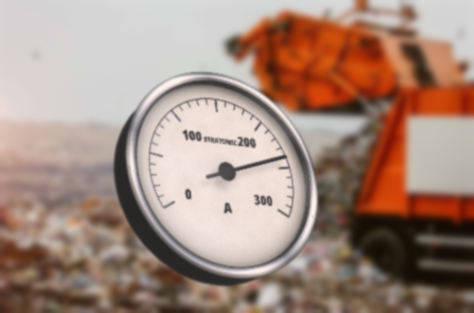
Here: **240** A
